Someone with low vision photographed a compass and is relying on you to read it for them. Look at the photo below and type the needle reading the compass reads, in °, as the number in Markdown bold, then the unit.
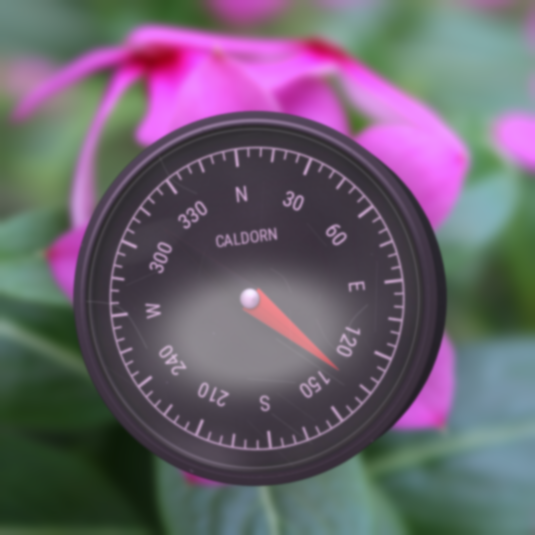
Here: **135** °
